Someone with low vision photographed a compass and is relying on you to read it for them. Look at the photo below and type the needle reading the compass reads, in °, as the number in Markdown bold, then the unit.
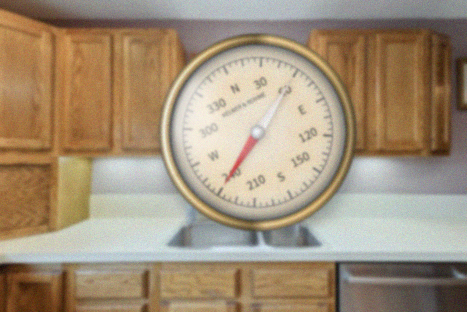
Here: **240** °
